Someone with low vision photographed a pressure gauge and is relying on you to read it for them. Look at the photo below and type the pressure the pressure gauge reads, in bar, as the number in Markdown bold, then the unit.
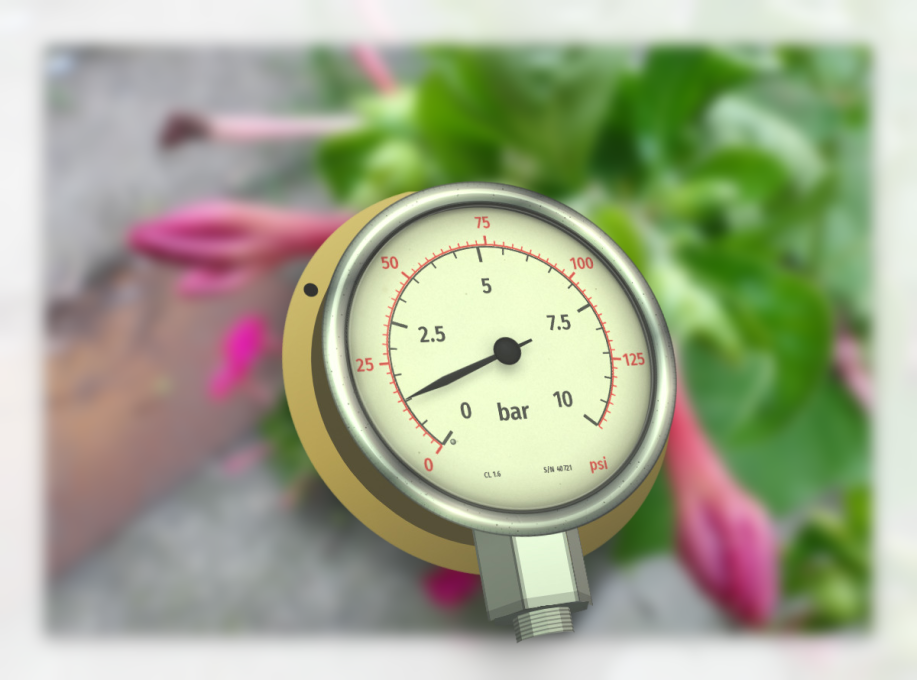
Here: **1** bar
